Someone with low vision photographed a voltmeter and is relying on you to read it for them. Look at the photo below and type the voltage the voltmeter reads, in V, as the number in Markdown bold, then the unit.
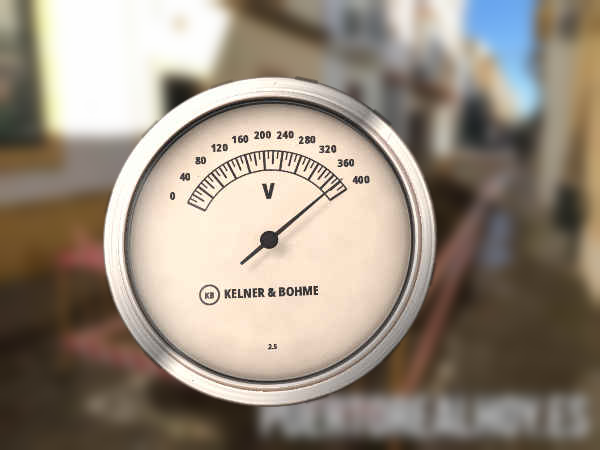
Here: **380** V
